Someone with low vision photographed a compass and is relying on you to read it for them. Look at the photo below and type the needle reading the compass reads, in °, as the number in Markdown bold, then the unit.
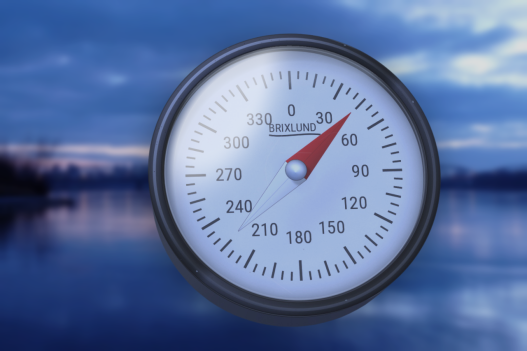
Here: **45** °
